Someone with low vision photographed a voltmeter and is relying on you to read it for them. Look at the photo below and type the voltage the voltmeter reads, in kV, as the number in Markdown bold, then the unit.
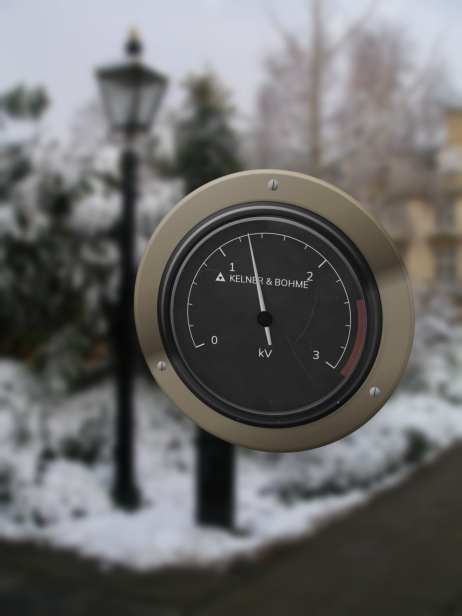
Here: **1.3** kV
